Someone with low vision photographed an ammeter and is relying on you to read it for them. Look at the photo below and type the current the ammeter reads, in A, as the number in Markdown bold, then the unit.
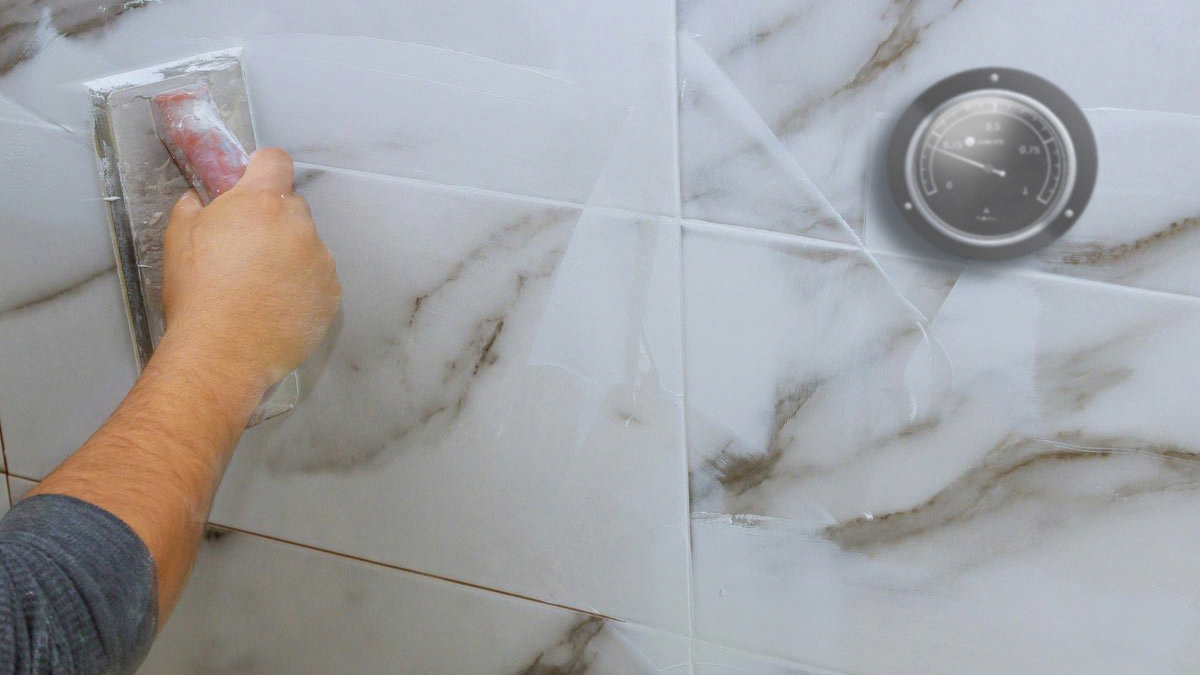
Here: **0.2** A
